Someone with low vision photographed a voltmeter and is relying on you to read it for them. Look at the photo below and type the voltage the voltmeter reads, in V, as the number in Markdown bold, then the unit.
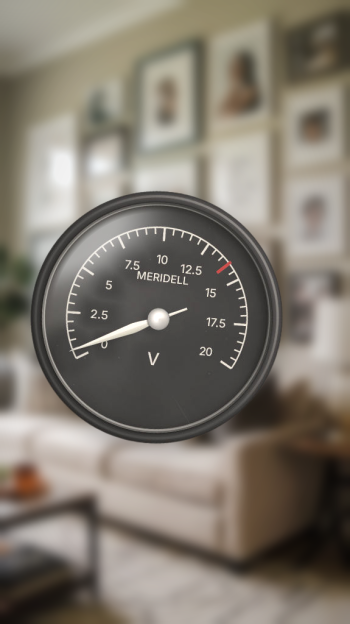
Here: **0.5** V
